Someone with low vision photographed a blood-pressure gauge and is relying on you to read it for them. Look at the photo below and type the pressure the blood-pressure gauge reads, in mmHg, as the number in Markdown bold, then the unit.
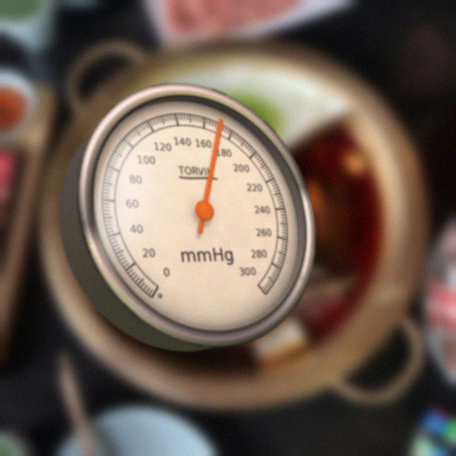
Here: **170** mmHg
